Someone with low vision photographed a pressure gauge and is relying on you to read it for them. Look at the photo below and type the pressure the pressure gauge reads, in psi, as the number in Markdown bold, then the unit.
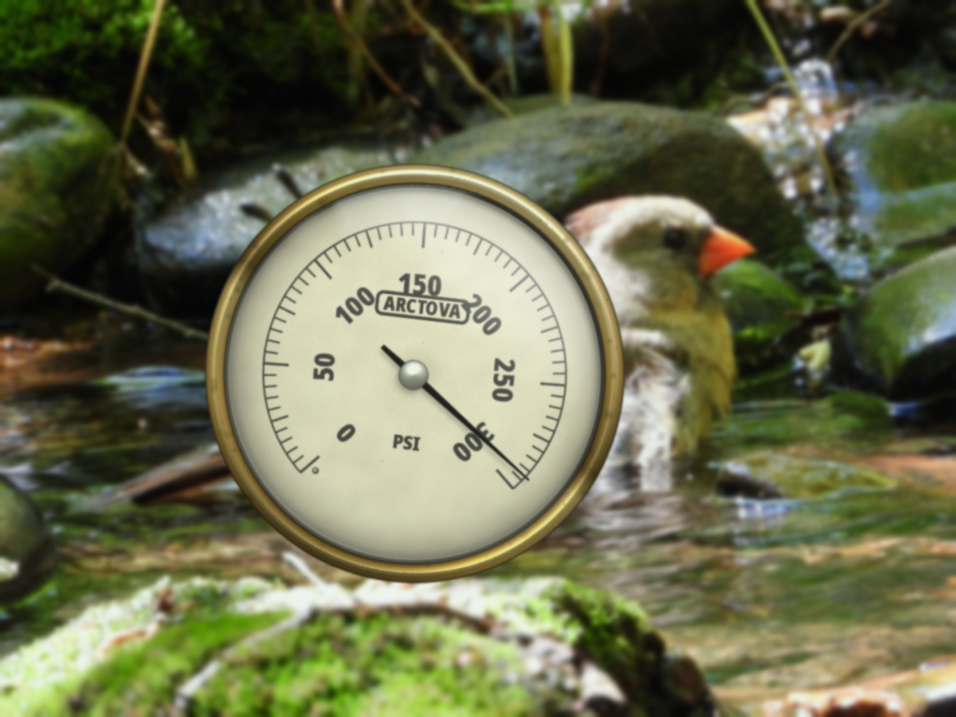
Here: **292.5** psi
